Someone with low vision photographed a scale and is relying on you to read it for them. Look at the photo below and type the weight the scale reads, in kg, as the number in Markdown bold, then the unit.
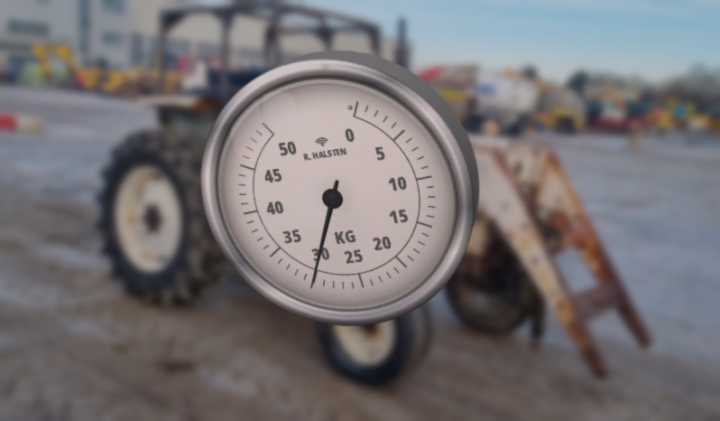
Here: **30** kg
